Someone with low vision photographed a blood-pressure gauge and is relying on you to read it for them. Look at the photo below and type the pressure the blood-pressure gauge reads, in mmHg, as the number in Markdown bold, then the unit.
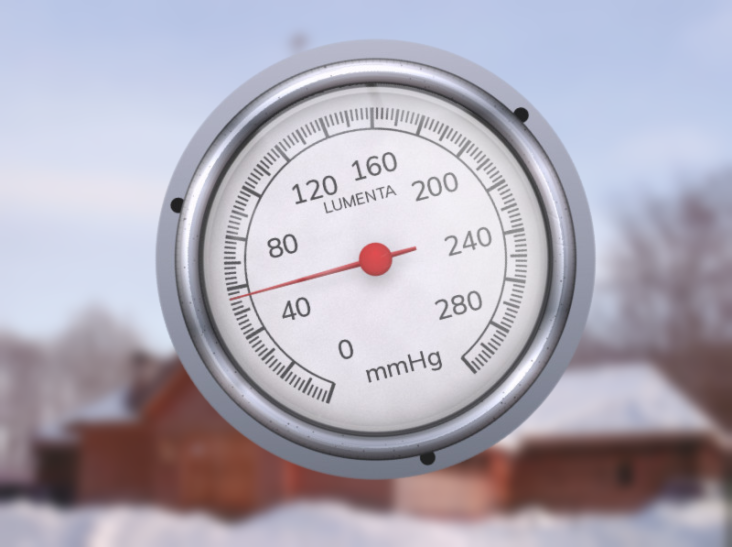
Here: **56** mmHg
